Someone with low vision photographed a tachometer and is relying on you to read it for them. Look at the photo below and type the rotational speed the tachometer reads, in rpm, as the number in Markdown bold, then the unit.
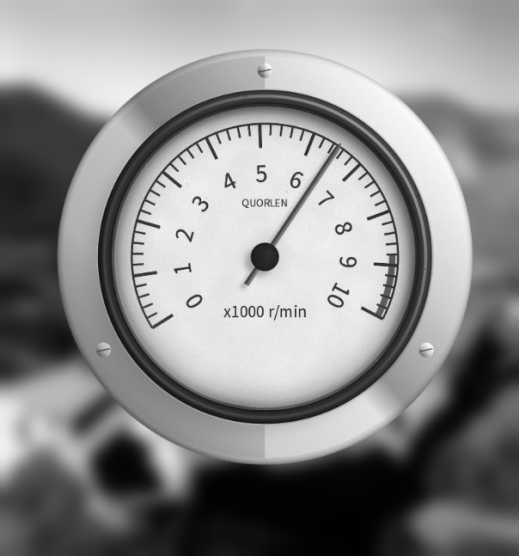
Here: **6500** rpm
